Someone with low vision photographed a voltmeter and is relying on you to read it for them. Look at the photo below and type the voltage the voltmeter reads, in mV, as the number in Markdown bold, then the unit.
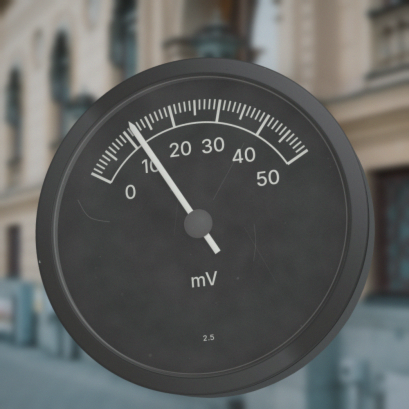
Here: **12** mV
